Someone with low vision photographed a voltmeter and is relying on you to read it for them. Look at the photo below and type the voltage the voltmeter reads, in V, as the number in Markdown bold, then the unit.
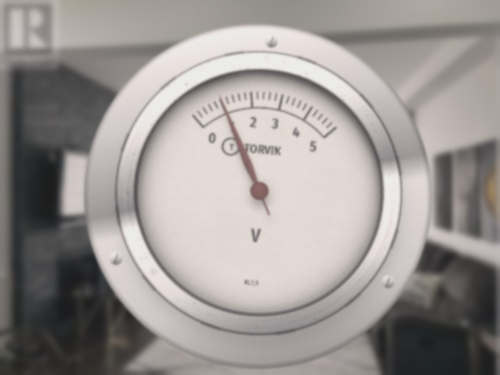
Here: **1** V
